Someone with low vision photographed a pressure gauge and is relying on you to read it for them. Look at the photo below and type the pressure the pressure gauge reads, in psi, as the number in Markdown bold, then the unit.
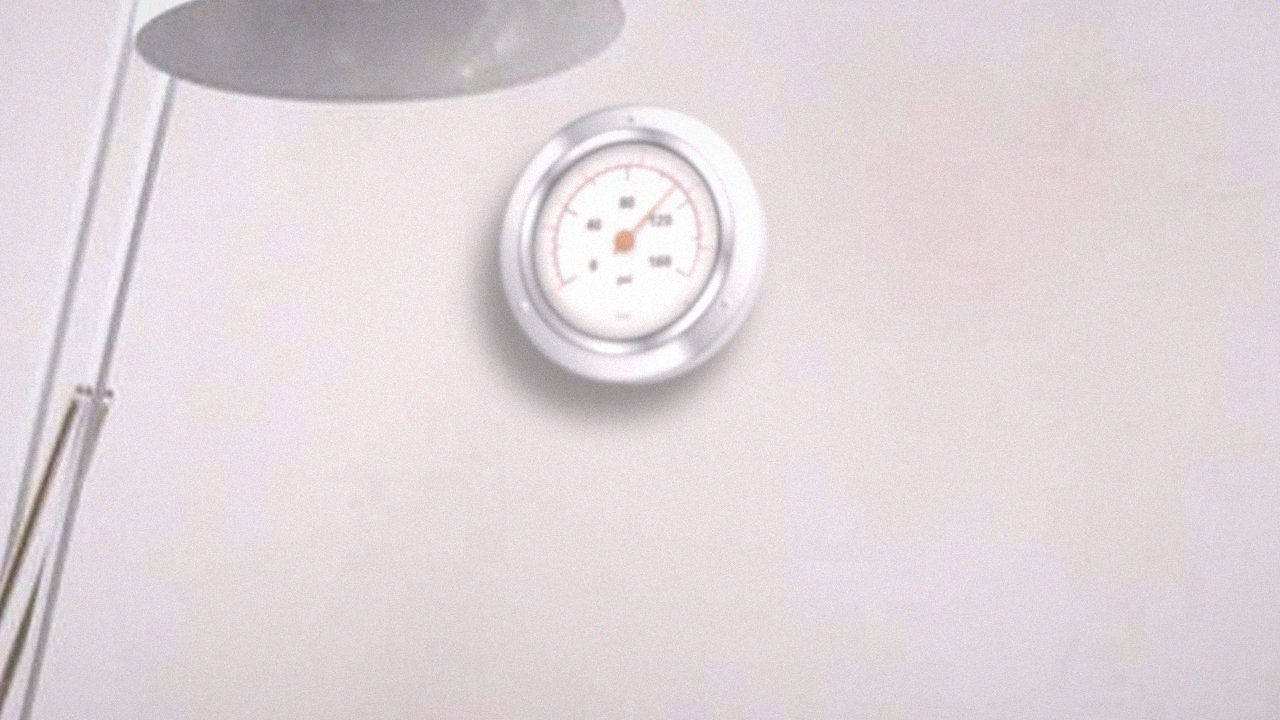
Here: **110** psi
